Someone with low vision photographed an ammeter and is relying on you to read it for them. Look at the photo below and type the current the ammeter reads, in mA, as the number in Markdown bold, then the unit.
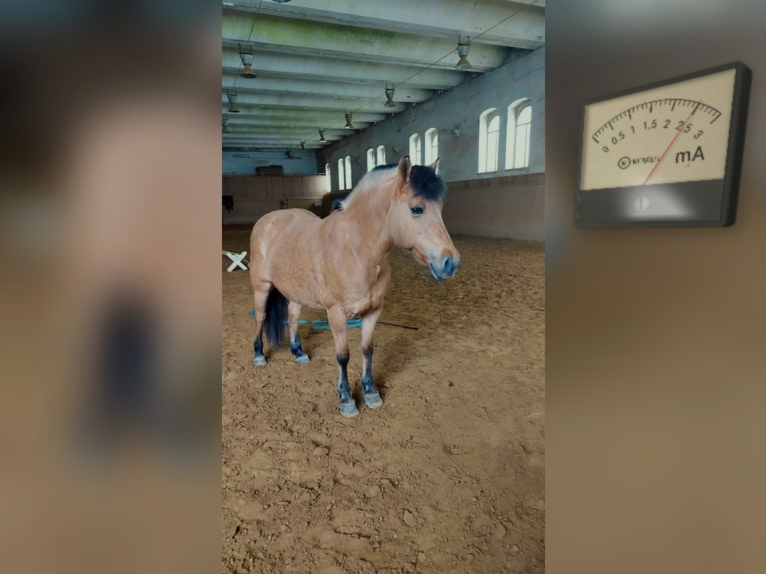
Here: **2.5** mA
